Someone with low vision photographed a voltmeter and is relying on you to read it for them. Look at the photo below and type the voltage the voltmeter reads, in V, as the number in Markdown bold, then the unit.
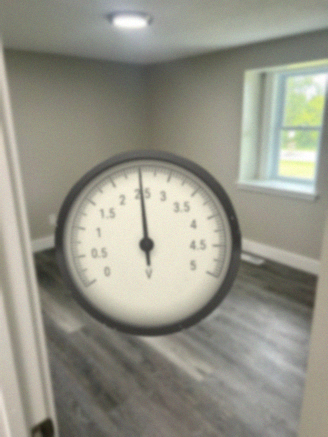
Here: **2.5** V
